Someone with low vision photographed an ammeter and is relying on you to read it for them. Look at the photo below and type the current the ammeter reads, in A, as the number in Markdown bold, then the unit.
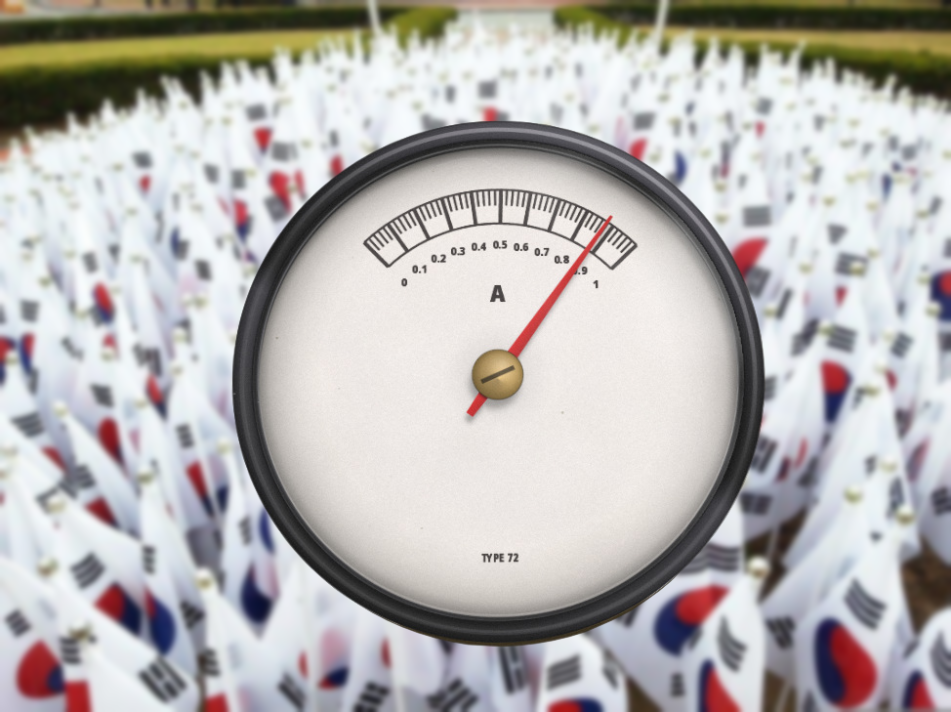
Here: **0.88** A
